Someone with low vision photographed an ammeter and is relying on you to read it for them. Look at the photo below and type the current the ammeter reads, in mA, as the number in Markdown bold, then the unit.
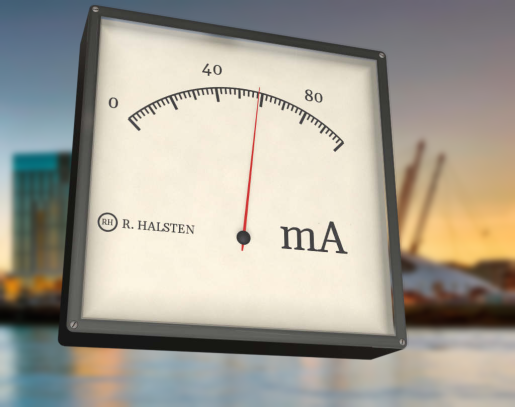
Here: **58** mA
